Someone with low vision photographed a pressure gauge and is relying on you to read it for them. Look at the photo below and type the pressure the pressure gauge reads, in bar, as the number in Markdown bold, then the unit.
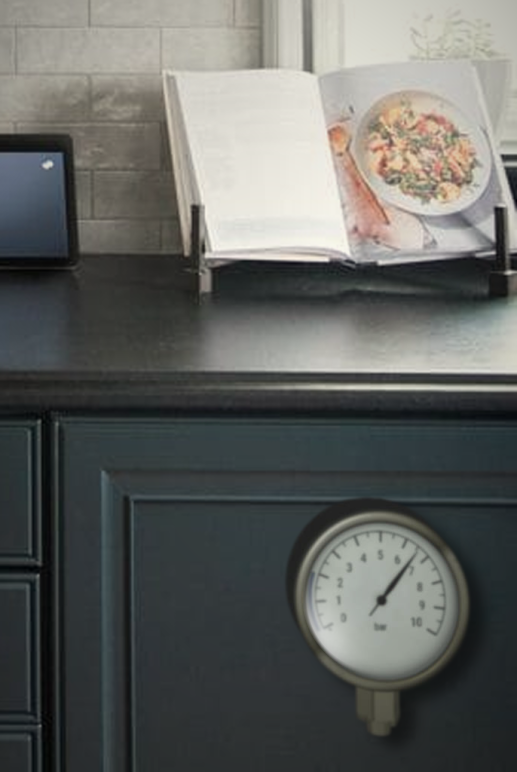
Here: **6.5** bar
